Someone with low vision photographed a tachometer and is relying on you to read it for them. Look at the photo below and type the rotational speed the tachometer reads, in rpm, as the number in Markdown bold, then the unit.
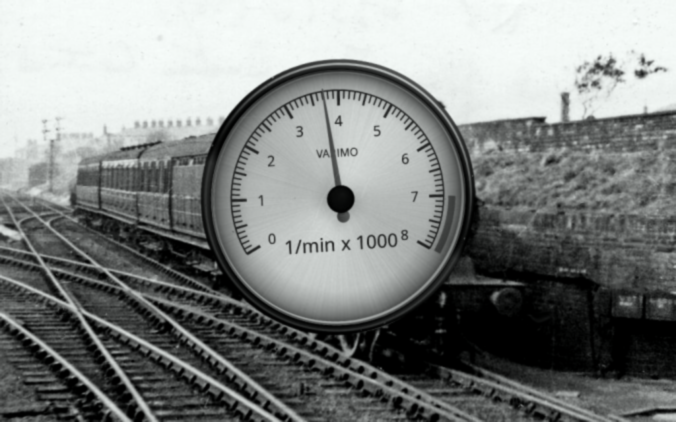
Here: **3700** rpm
